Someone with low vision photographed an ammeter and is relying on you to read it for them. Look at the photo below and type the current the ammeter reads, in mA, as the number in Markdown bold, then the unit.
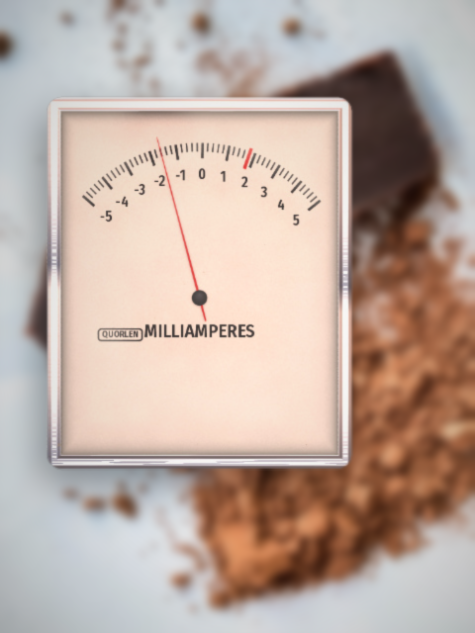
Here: **-1.6** mA
